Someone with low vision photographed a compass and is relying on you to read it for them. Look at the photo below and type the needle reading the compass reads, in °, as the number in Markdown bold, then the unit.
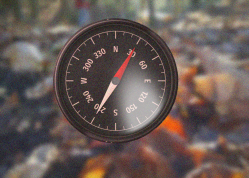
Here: **30** °
